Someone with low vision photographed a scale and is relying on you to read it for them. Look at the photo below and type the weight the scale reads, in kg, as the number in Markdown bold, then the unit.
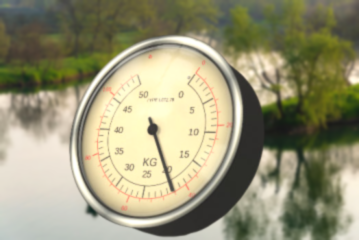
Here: **20** kg
